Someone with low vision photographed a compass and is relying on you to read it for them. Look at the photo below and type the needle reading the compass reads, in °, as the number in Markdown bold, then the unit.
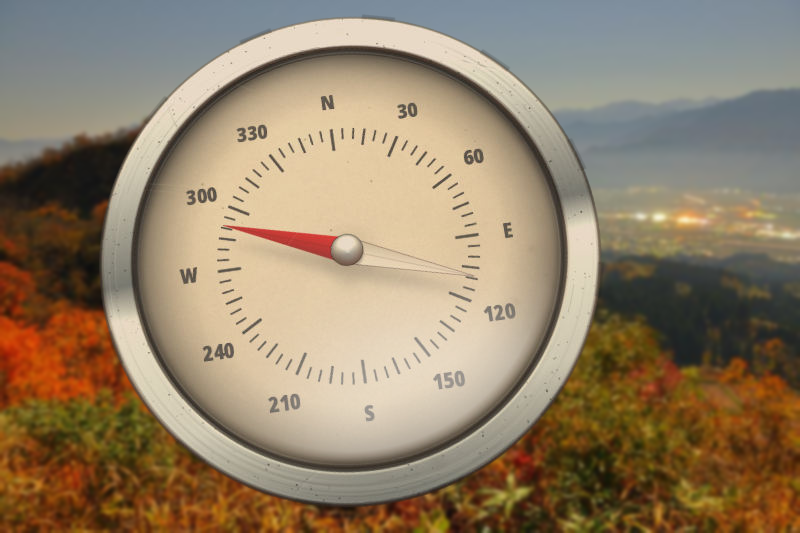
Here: **290** °
